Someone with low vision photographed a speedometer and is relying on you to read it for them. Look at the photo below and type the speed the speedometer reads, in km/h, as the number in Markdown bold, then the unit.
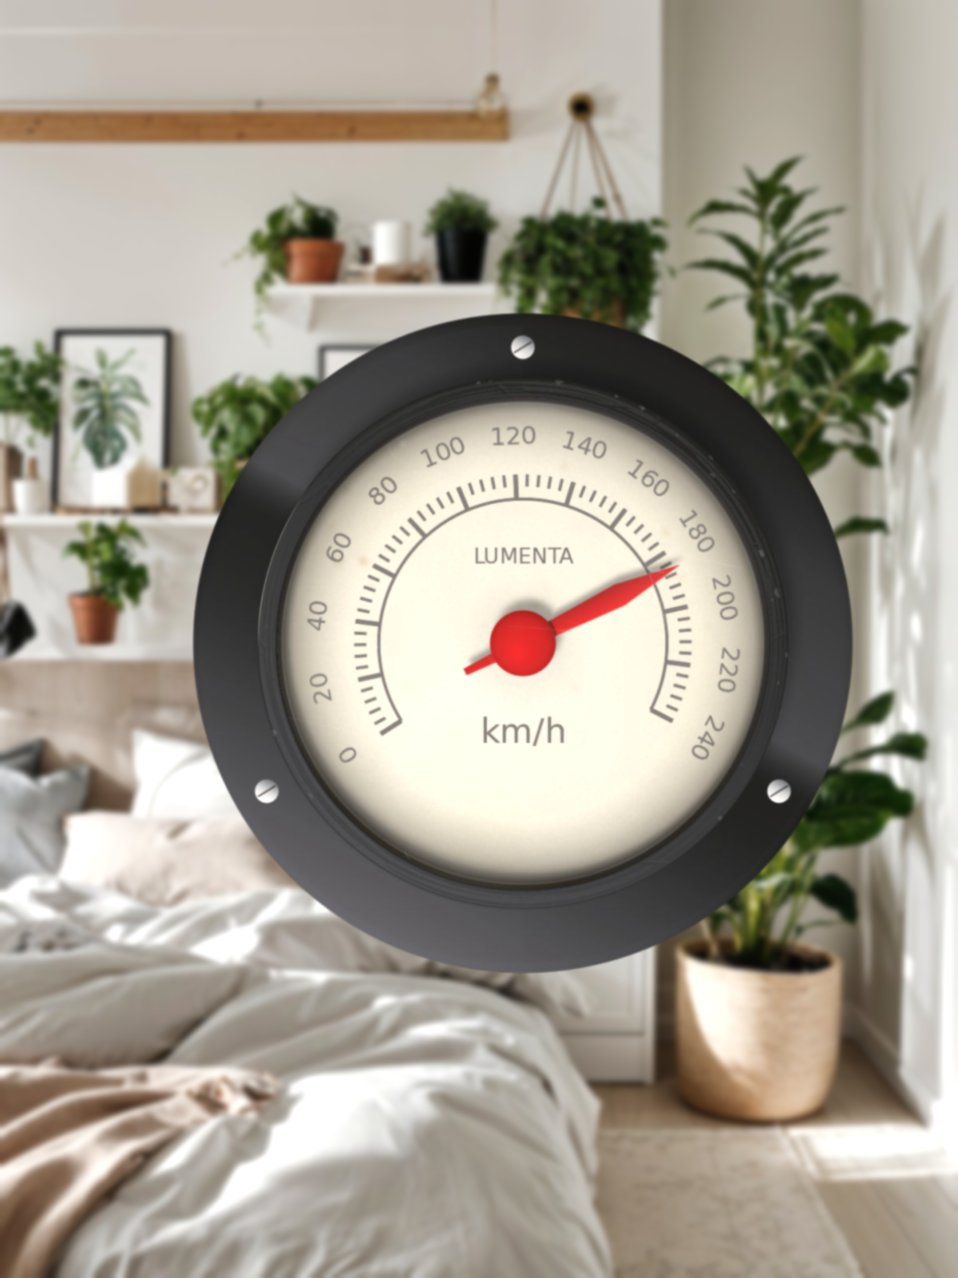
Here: **186** km/h
